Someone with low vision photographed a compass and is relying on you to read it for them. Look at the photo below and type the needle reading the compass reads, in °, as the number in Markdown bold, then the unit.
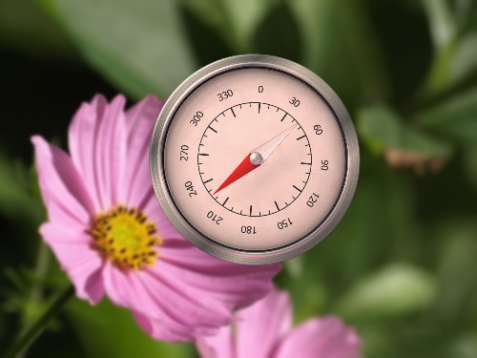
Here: **225** °
